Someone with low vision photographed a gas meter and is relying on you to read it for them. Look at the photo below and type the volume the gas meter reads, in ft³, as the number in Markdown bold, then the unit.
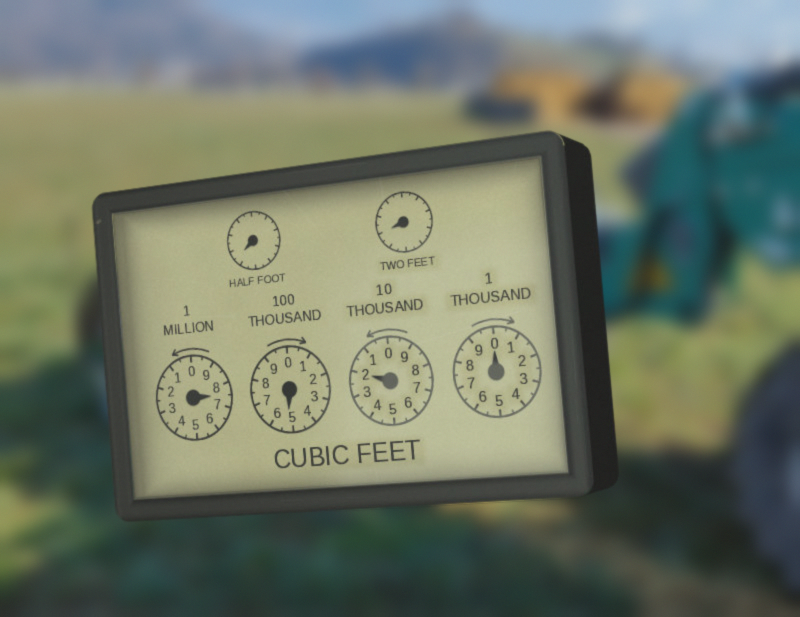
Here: **752000** ft³
